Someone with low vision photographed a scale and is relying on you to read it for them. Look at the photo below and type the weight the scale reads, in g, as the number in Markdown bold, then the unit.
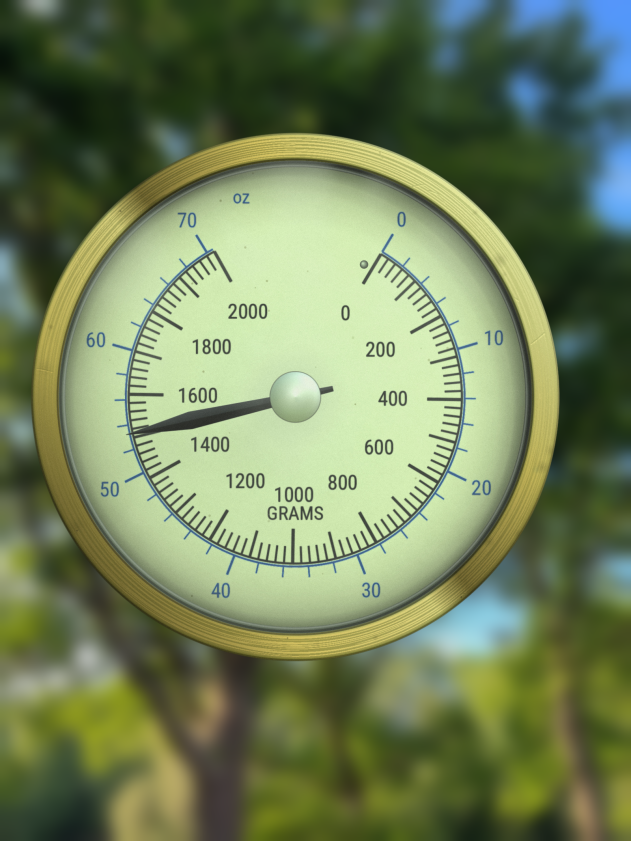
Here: **1510** g
